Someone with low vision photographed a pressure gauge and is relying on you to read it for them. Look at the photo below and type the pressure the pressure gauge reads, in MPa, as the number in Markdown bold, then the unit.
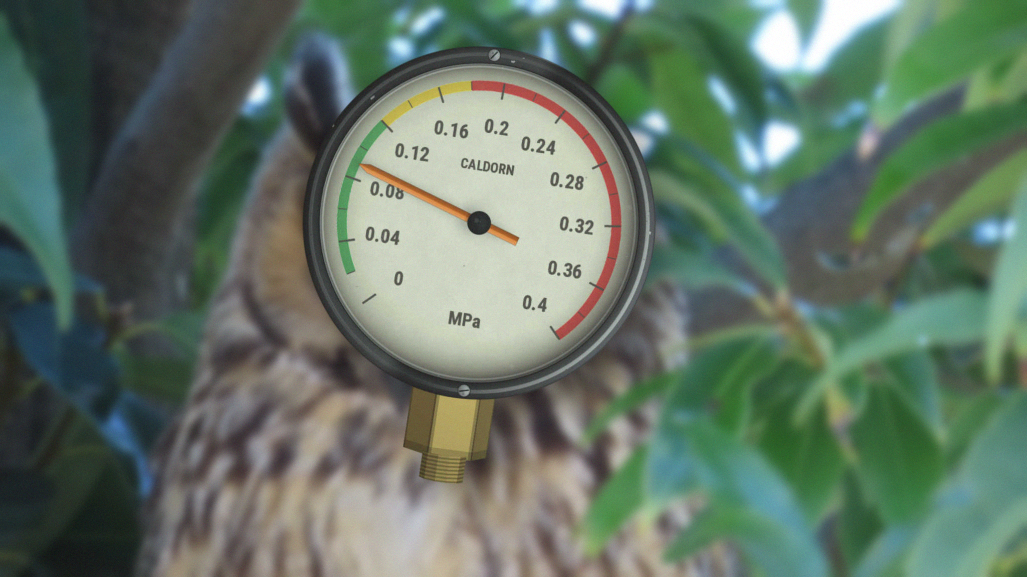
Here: **0.09** MPa
